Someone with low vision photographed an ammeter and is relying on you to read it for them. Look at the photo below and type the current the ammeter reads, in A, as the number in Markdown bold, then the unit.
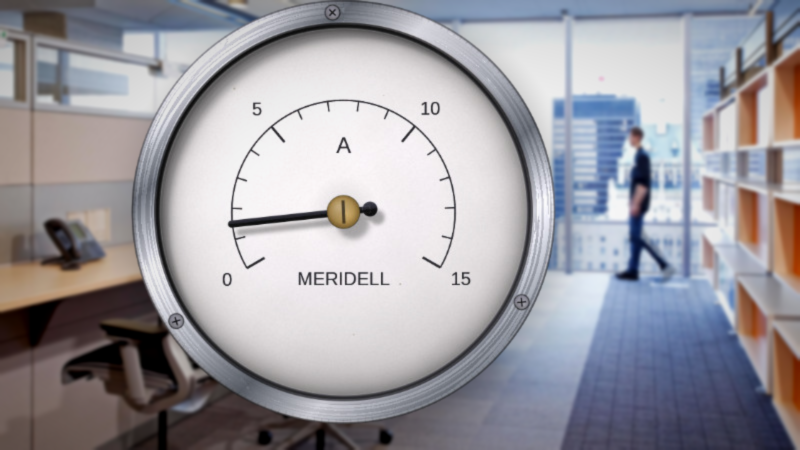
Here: **1.5** A
